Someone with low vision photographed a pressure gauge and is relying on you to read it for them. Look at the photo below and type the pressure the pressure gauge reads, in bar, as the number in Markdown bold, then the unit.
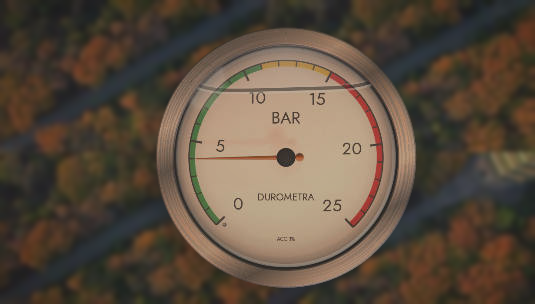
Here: **4** bar
